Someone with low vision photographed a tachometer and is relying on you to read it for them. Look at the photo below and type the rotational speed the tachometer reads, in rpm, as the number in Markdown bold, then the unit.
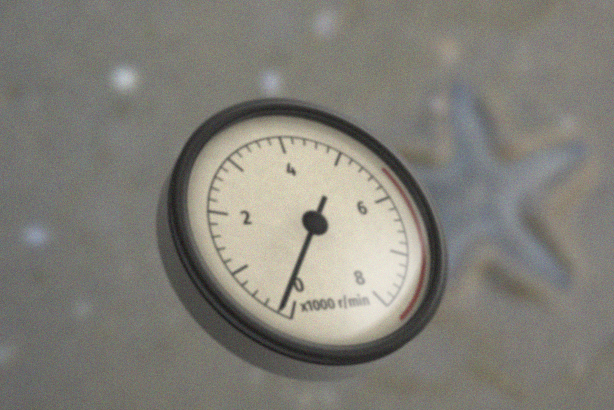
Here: **200** rpm
